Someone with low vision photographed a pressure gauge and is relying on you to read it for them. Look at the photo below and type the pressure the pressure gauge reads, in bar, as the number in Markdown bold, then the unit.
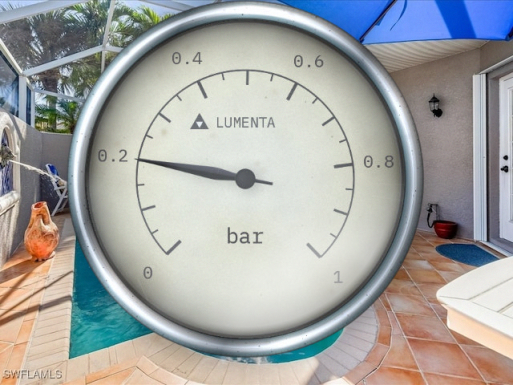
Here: **0.2** bar
